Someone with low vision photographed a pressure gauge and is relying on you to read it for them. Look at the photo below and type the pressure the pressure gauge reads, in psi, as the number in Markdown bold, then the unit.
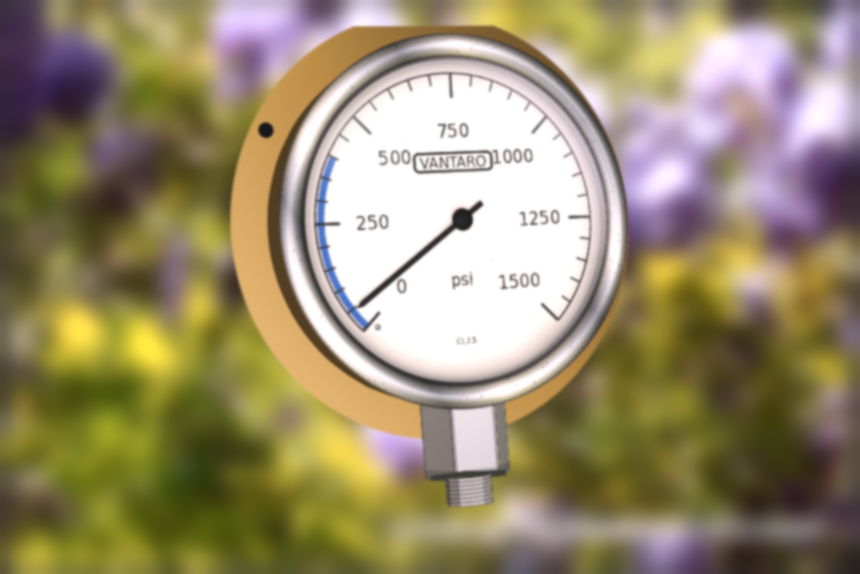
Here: **50** psi
